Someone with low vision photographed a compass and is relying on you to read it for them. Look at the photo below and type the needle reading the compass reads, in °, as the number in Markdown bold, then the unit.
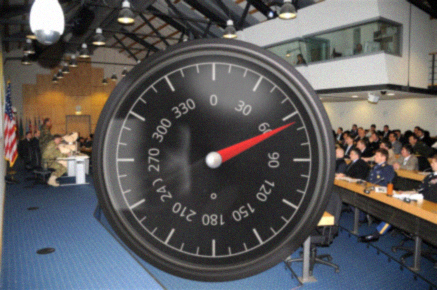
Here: **65** °
